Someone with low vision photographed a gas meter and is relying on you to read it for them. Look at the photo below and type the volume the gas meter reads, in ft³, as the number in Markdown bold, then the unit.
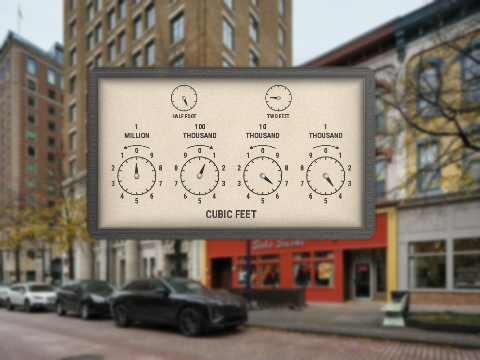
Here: **6400** ft³
